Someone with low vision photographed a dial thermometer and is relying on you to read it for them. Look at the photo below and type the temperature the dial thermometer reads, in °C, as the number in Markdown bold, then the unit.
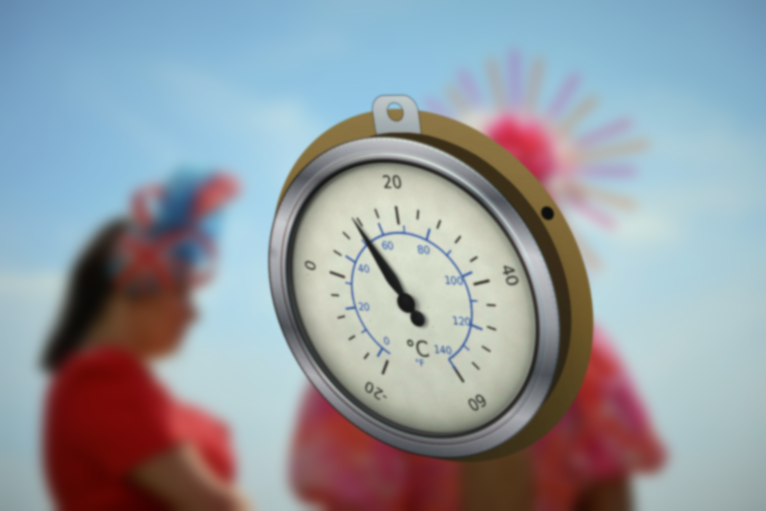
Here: **12** °C
